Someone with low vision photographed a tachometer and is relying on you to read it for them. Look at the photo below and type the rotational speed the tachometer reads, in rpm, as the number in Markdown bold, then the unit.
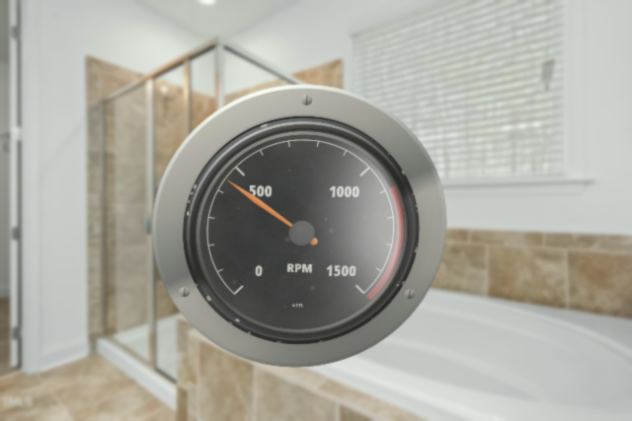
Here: **450** rpm
